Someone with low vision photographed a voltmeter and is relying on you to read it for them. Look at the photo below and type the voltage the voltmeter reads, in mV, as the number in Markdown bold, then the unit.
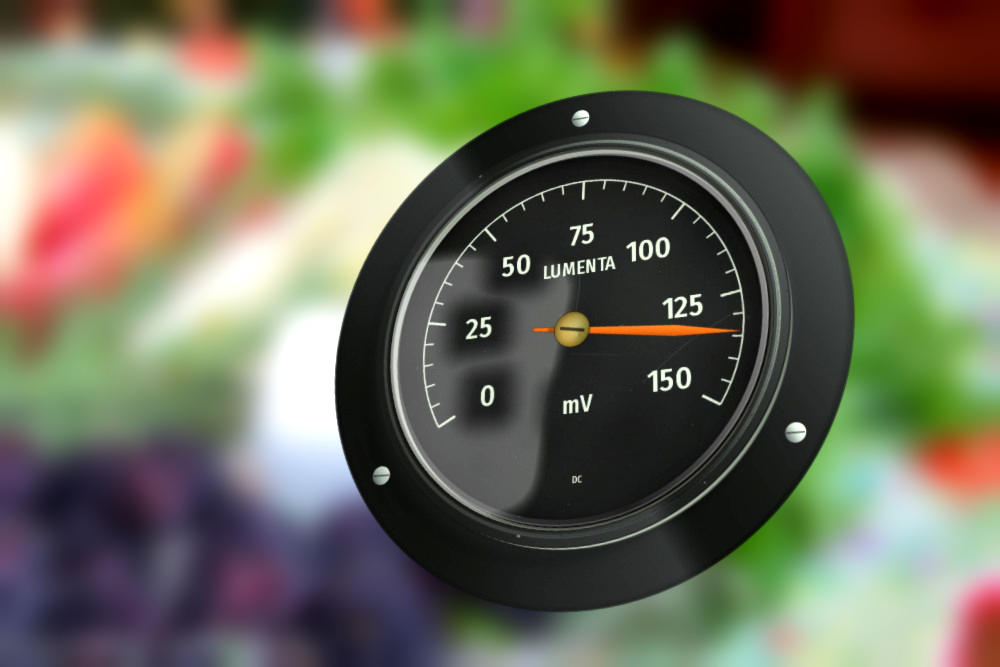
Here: **135** mV
